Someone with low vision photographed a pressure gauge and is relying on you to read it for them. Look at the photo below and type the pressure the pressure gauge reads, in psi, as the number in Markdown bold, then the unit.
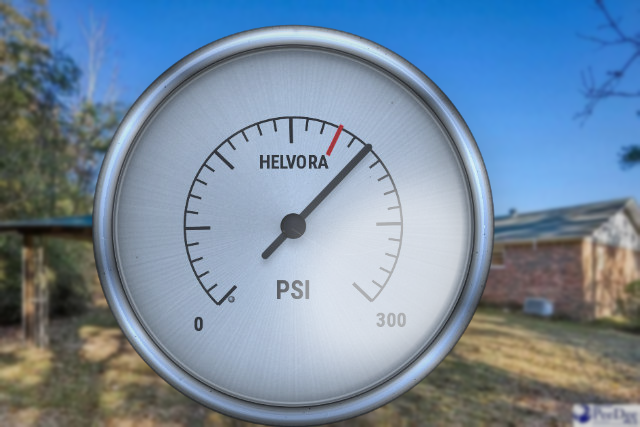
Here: **200** psi
